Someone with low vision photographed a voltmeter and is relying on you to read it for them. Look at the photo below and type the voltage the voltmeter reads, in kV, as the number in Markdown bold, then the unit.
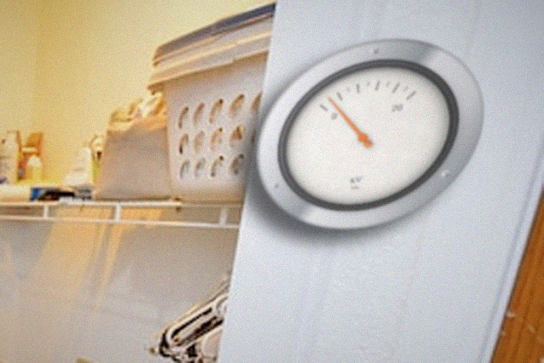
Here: **2** kV
